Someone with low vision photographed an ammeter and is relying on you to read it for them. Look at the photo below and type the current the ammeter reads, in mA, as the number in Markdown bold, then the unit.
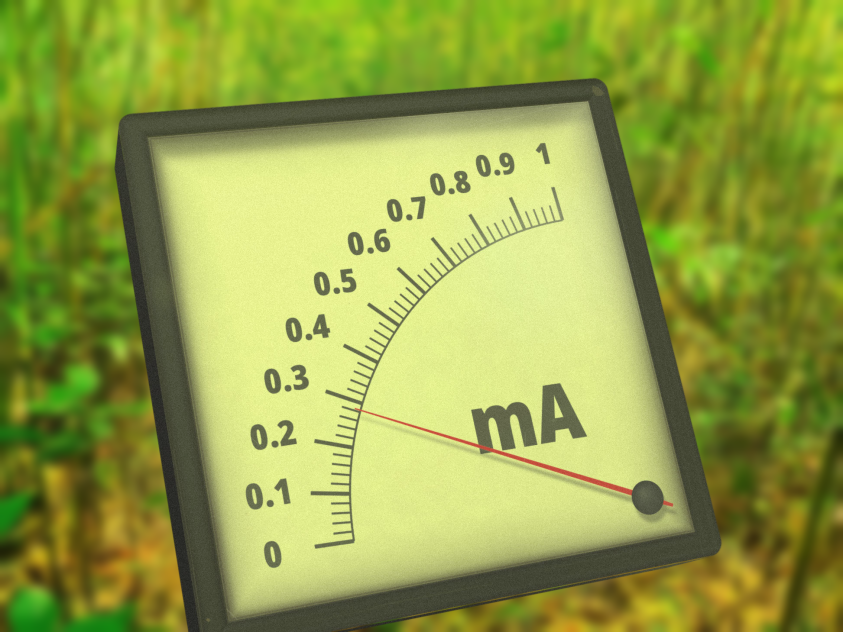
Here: **0.28** mA
